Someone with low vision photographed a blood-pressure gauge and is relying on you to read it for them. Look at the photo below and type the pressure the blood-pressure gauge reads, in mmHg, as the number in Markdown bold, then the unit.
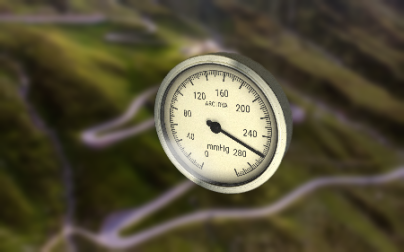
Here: **260** mmHg
